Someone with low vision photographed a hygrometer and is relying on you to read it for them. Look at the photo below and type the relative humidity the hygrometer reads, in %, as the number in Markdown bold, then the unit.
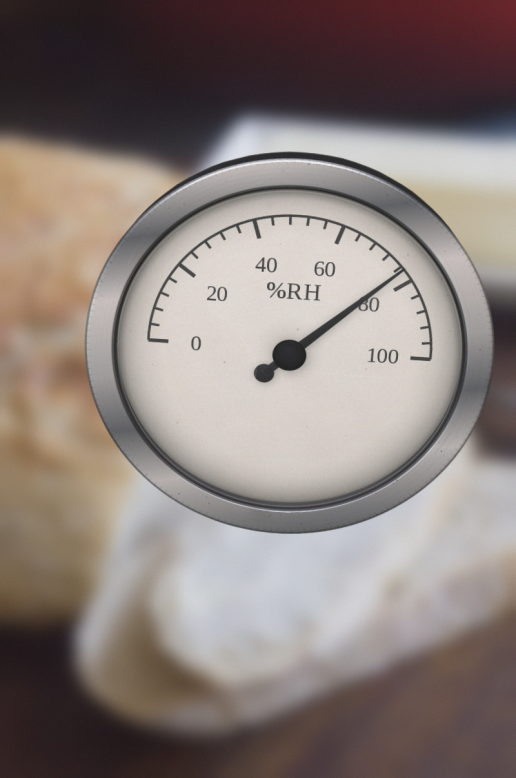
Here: **76** %
